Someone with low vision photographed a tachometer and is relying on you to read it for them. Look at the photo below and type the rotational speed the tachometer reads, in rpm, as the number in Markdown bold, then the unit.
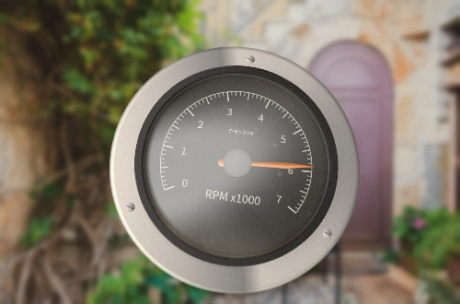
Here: **5900** rpm
